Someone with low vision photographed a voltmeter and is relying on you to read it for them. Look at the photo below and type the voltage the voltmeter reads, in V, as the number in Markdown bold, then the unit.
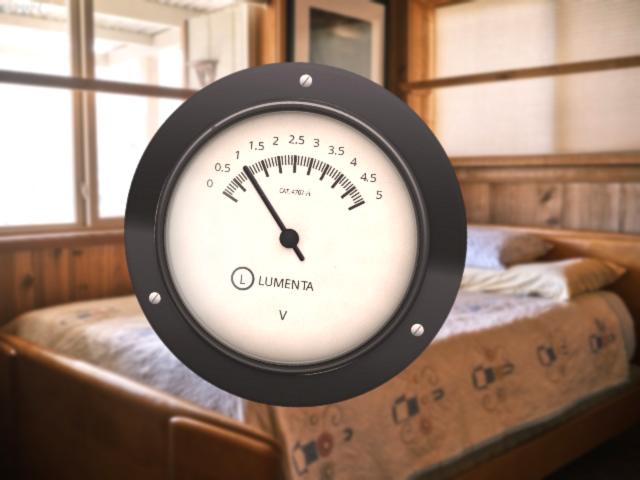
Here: **1** V
